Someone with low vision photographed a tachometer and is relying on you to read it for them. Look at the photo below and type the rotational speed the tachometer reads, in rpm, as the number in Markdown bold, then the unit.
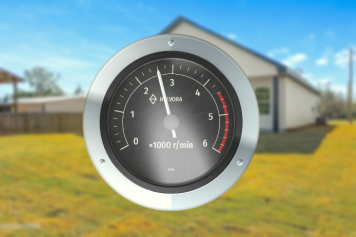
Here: **2600** rpm
